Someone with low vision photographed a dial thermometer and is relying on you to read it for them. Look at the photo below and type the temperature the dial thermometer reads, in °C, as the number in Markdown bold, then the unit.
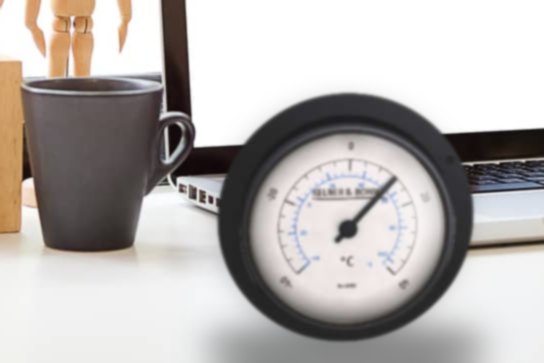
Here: **12** °C
